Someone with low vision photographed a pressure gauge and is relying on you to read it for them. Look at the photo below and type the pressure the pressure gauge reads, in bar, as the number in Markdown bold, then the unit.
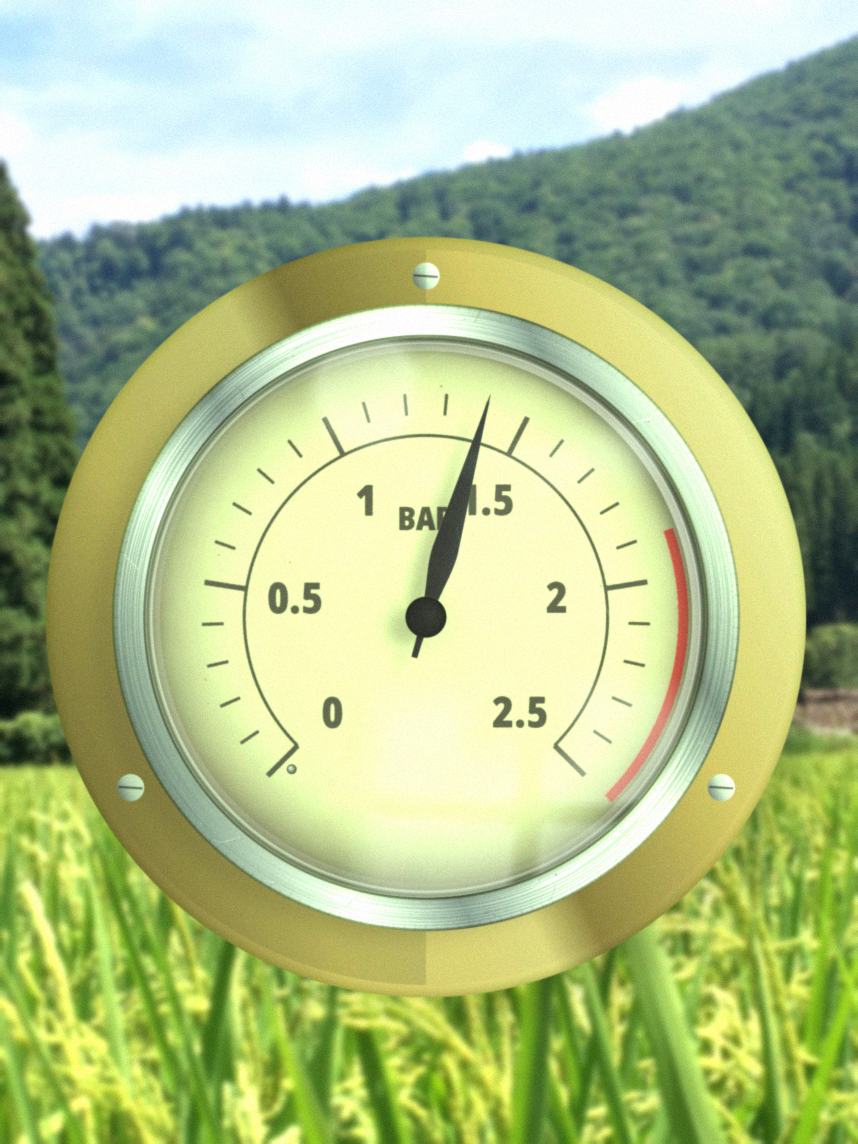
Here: **1.4** bar
